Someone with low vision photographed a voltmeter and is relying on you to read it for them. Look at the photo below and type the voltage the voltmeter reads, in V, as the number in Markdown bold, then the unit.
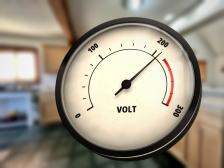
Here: **210** V
